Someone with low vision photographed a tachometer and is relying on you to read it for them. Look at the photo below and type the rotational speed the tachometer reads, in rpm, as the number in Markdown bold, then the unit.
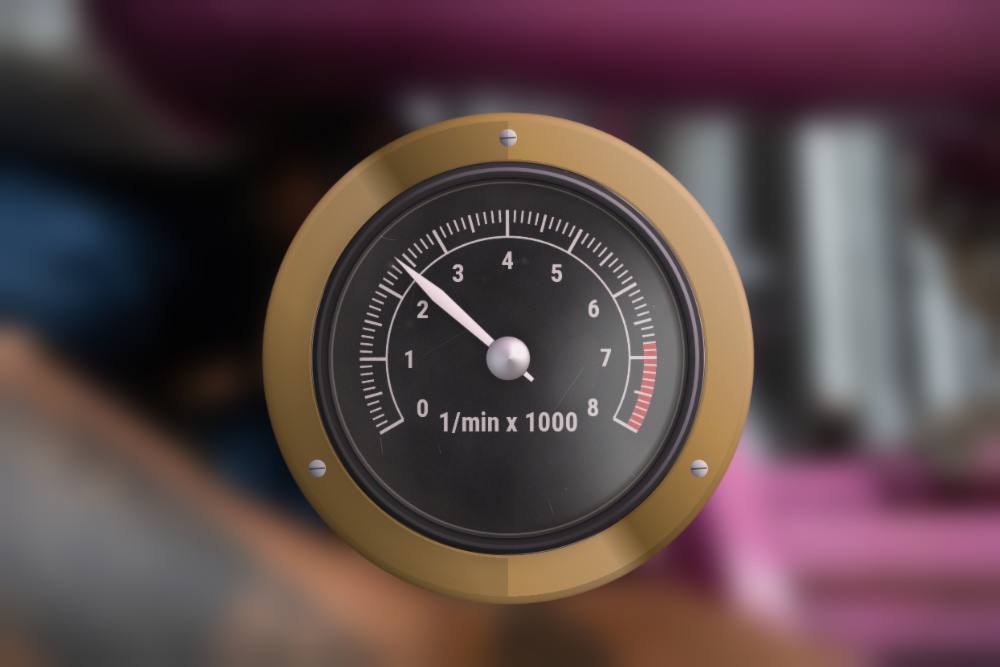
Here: **2400** rpm
